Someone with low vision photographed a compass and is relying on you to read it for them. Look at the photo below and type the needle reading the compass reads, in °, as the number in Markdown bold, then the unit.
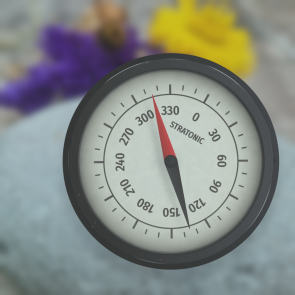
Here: **315** °
